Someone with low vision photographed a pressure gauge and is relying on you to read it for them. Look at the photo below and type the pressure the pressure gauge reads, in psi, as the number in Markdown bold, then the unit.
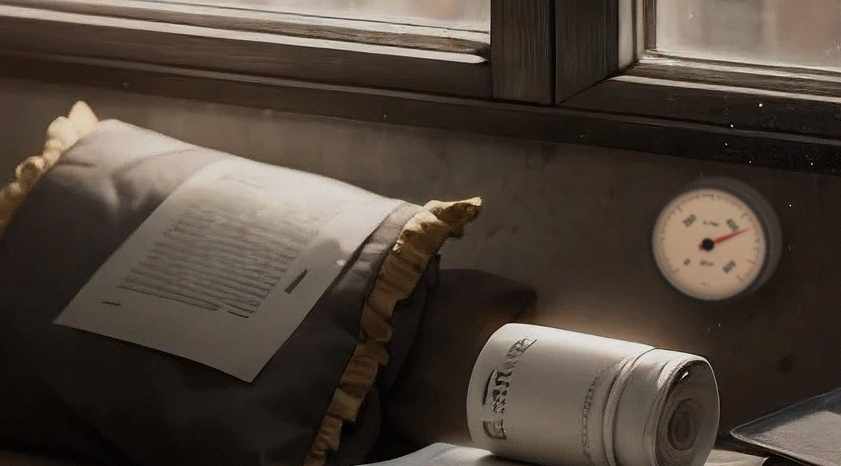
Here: **440** psi
